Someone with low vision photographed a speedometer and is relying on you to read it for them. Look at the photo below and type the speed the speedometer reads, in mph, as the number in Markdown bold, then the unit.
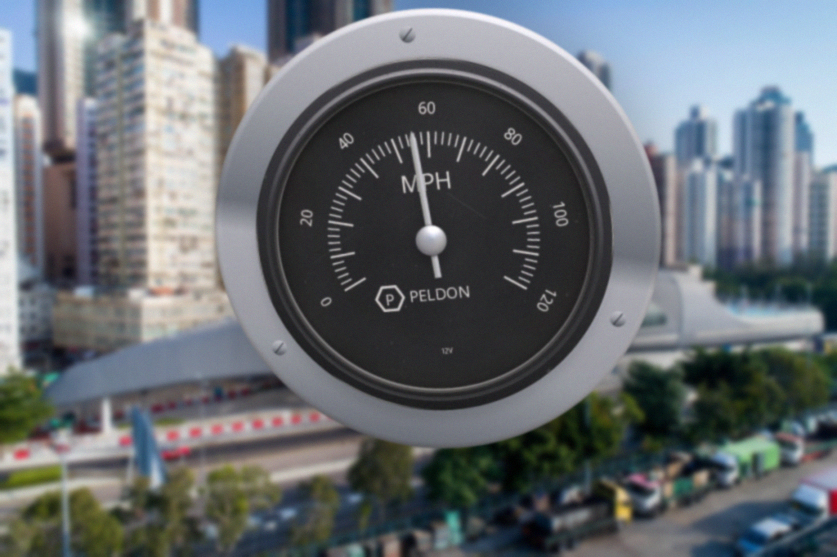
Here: **56** mph
